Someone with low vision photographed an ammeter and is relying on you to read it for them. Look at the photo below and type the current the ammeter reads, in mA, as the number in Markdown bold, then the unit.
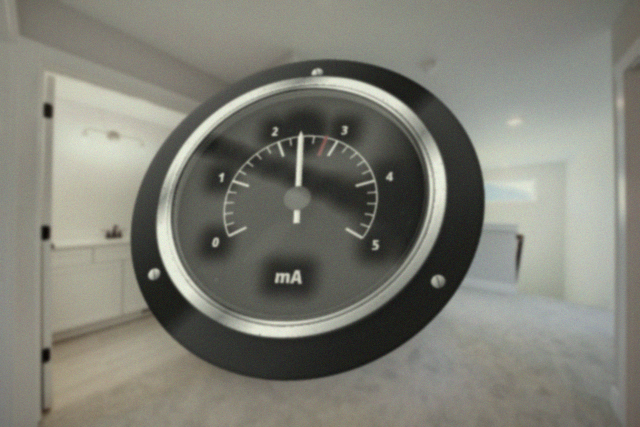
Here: **2.4** mA
